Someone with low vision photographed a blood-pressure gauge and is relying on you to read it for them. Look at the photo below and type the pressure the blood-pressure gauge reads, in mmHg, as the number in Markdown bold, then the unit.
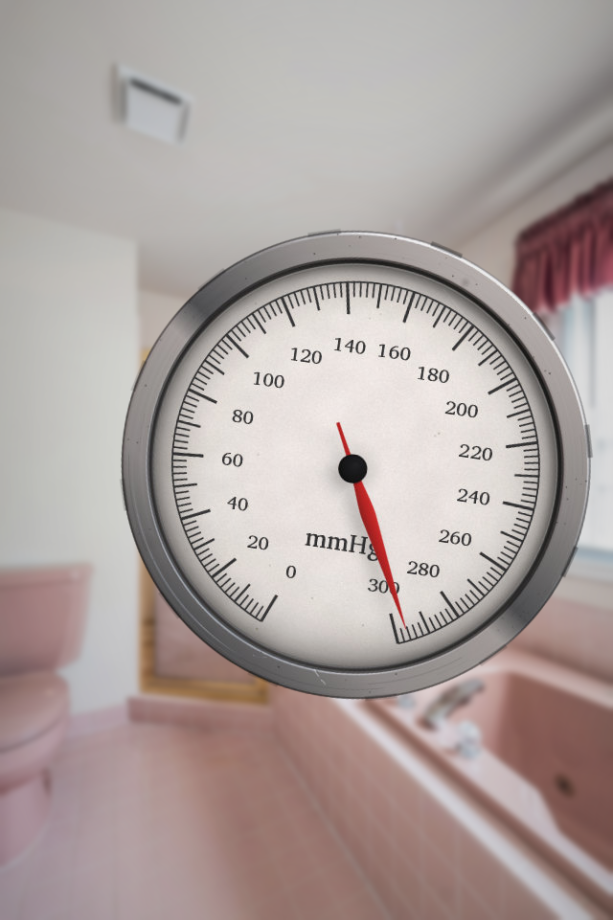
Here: **296** mmHg
